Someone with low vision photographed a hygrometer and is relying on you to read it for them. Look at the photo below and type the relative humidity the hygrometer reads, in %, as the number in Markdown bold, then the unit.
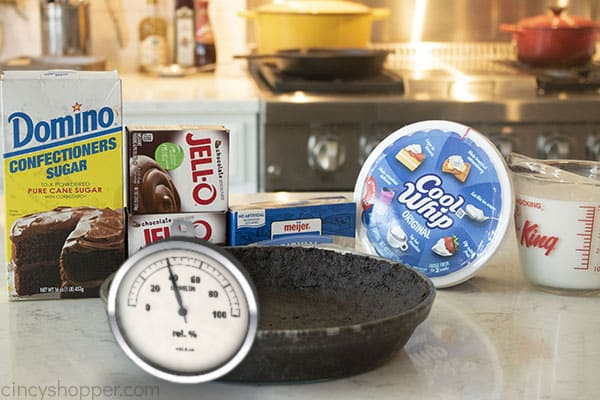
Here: **40** %
